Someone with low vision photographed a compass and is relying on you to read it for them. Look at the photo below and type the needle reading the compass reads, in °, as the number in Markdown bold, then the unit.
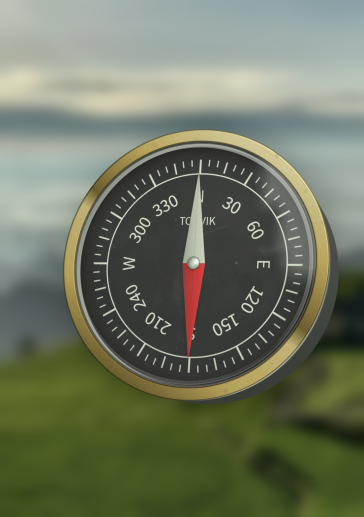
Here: **180** °
